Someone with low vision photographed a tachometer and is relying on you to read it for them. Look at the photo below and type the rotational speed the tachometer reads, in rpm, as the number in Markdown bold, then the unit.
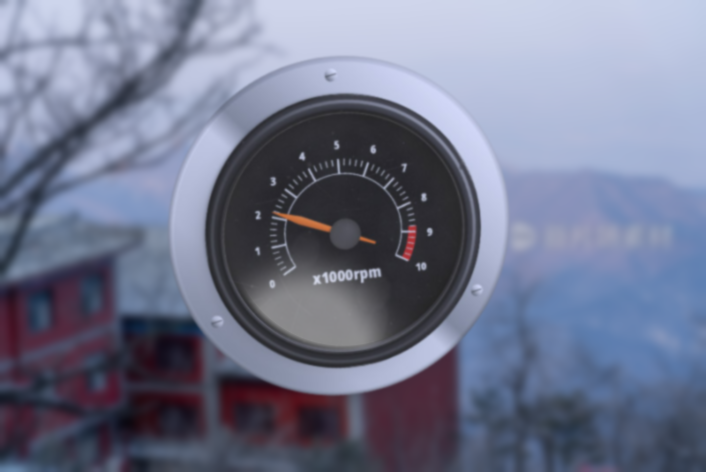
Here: **2200** rpm
